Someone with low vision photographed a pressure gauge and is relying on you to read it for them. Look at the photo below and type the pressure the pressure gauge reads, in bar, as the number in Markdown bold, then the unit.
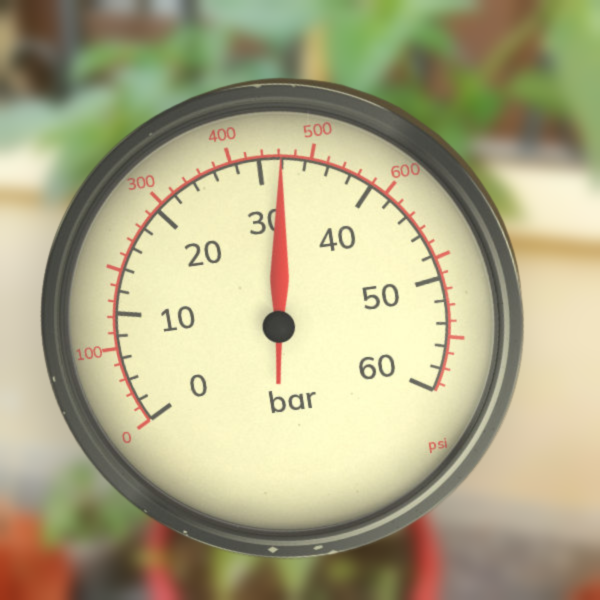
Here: **32** bar
